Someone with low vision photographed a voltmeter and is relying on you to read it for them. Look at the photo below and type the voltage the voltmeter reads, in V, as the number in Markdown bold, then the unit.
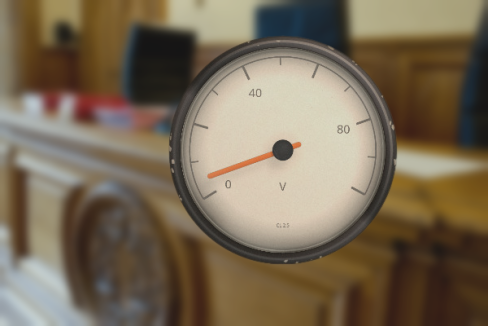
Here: **5** V
